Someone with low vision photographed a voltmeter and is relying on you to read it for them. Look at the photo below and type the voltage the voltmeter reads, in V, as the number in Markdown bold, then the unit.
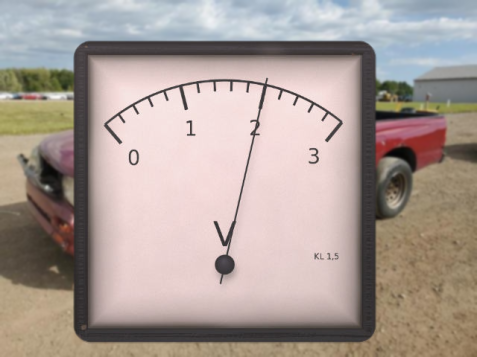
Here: **2** V
